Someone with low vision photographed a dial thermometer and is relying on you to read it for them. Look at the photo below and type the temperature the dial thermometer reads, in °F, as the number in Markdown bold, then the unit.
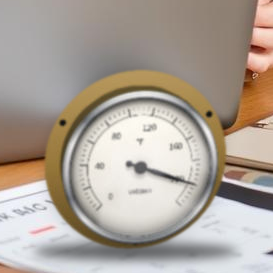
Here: **200** °F
